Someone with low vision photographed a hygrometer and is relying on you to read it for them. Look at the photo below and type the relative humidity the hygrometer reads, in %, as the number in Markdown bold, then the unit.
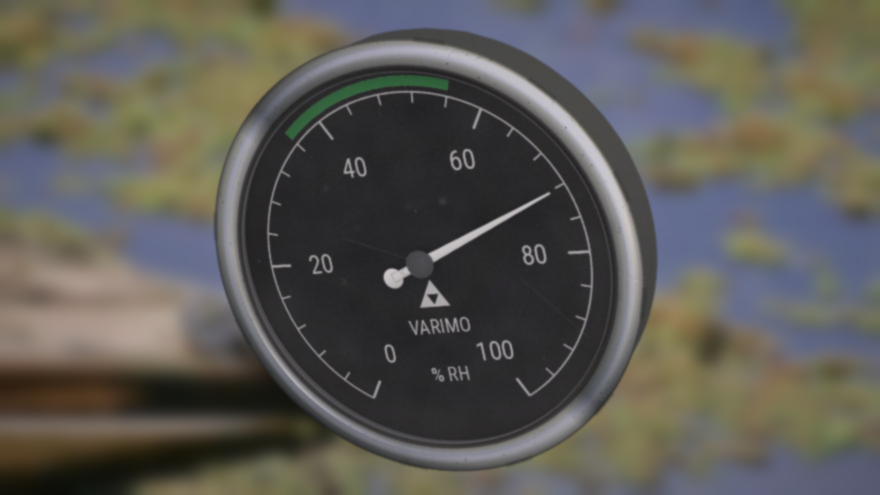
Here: **72** %
